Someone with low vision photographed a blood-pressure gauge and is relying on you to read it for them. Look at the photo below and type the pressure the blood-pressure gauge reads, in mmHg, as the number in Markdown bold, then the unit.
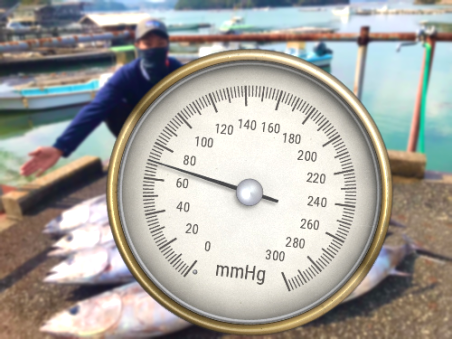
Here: **70** mmHg
